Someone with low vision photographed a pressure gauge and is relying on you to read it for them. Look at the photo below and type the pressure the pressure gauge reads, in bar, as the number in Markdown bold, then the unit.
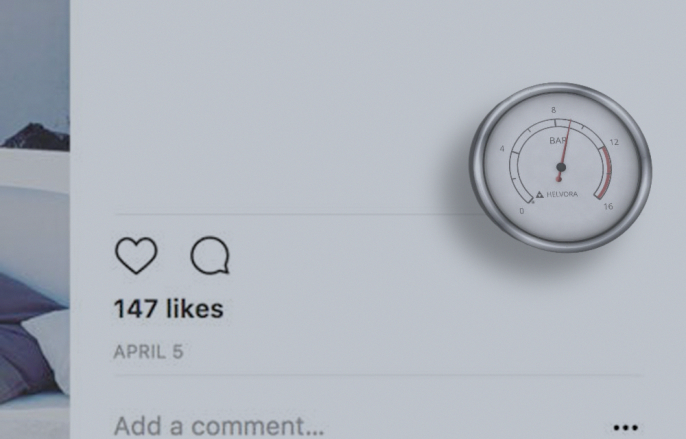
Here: **9** bar
